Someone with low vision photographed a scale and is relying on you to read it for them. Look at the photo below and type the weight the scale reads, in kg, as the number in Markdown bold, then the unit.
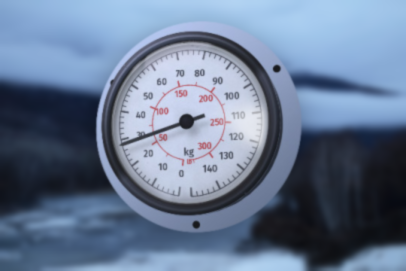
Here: **28** kg
